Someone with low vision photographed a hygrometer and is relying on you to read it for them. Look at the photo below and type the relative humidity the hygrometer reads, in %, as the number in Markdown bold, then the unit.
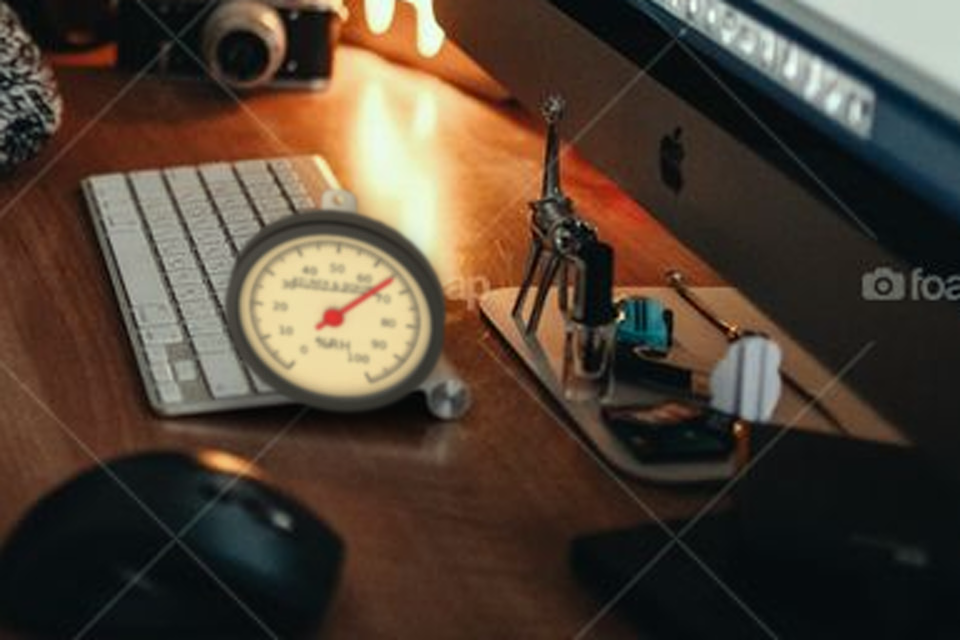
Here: **65** %
